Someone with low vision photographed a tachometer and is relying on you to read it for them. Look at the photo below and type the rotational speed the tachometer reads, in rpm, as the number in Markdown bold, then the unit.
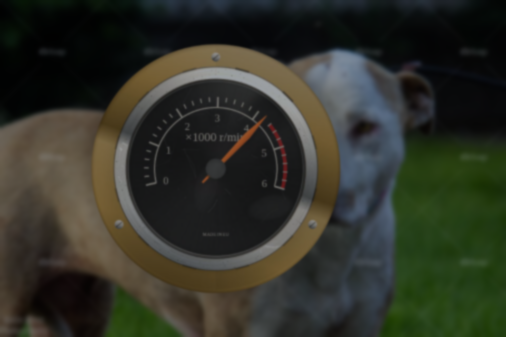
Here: **4200** rpm
